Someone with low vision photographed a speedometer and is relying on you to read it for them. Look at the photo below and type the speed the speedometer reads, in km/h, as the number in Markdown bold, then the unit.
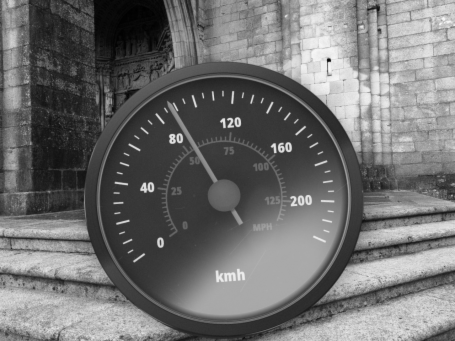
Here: **87.5** km/h
